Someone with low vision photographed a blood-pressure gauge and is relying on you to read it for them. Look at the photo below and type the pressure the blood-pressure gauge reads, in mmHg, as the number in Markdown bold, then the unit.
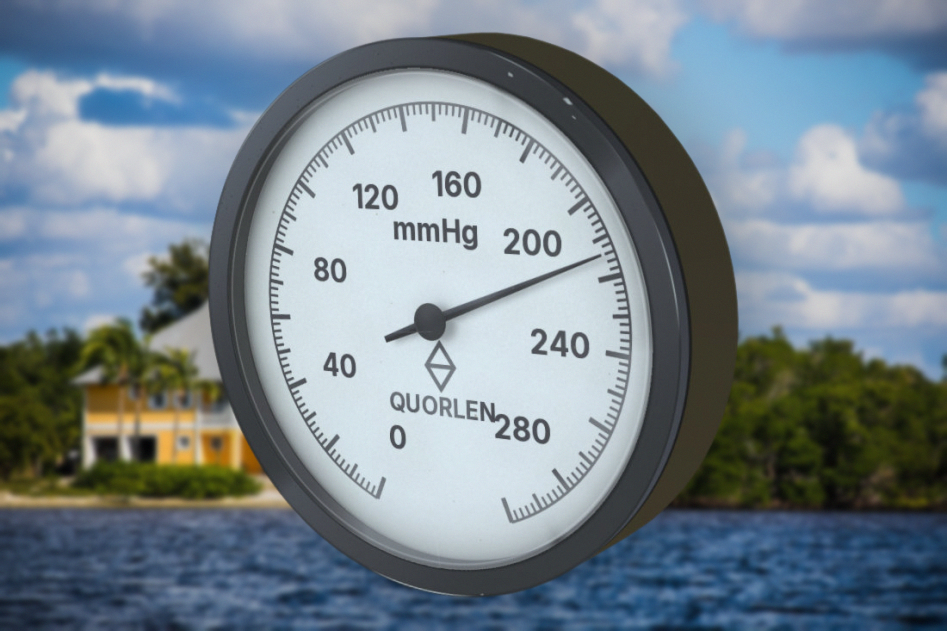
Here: **214** mmHg
